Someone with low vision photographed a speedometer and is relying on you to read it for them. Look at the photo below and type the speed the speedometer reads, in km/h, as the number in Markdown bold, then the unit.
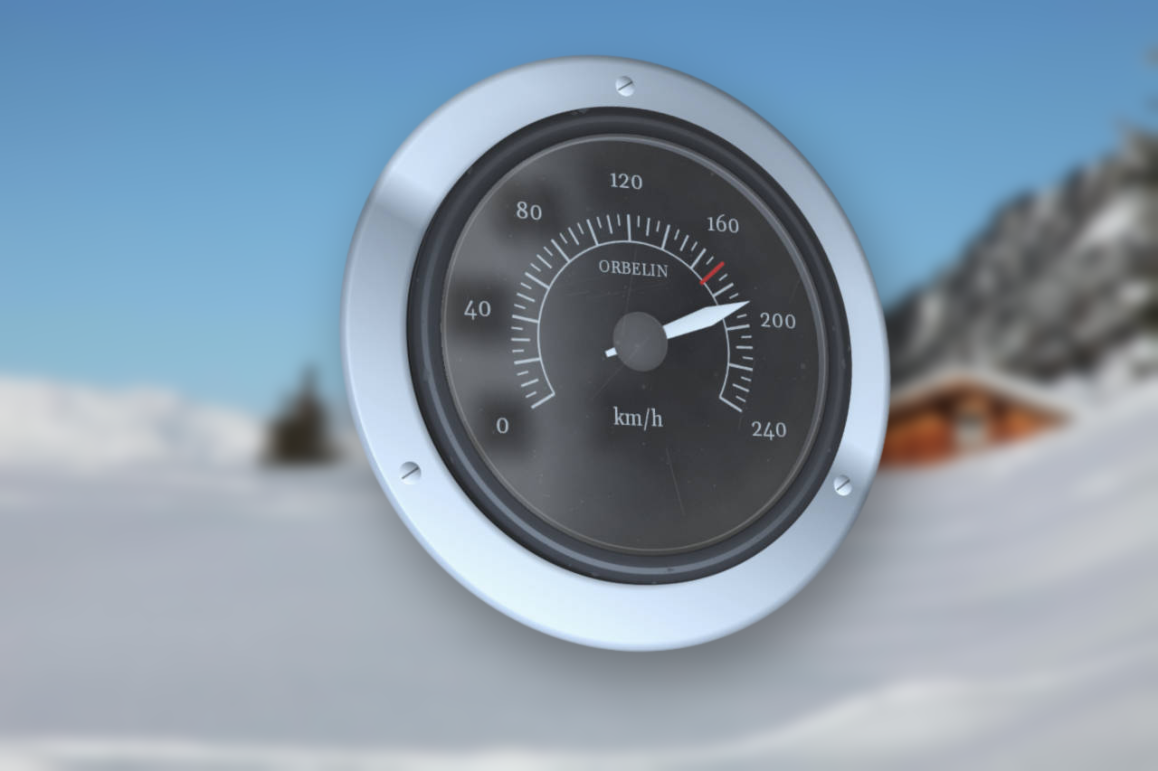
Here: **190** km/h
